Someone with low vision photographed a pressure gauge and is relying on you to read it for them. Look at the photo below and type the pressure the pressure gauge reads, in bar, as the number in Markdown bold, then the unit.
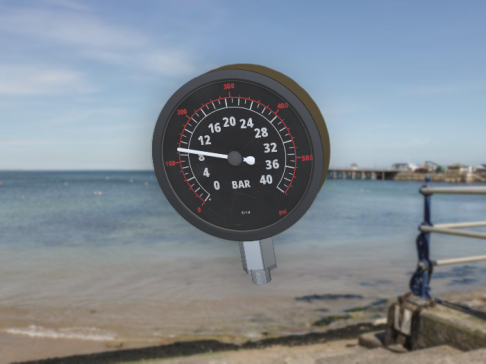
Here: **9** bar
